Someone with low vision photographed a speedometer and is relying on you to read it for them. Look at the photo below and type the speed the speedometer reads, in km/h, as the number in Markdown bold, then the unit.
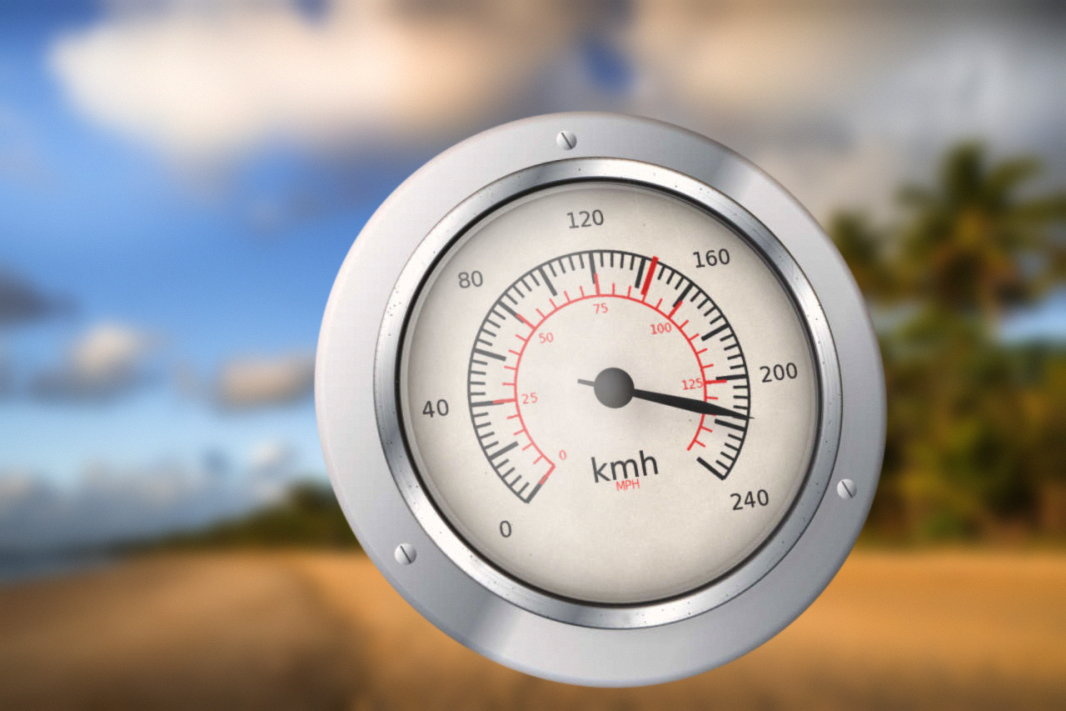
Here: **216** km/h
